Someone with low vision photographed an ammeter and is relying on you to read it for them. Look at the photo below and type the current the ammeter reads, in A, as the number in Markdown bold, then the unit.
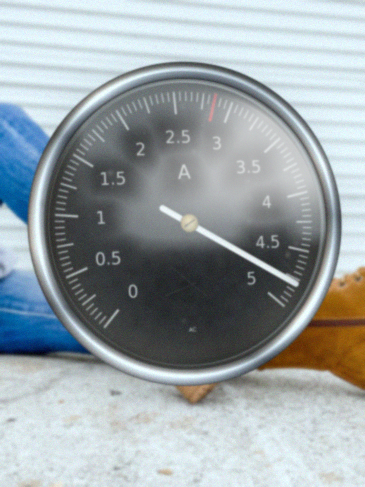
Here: **4.8** A
